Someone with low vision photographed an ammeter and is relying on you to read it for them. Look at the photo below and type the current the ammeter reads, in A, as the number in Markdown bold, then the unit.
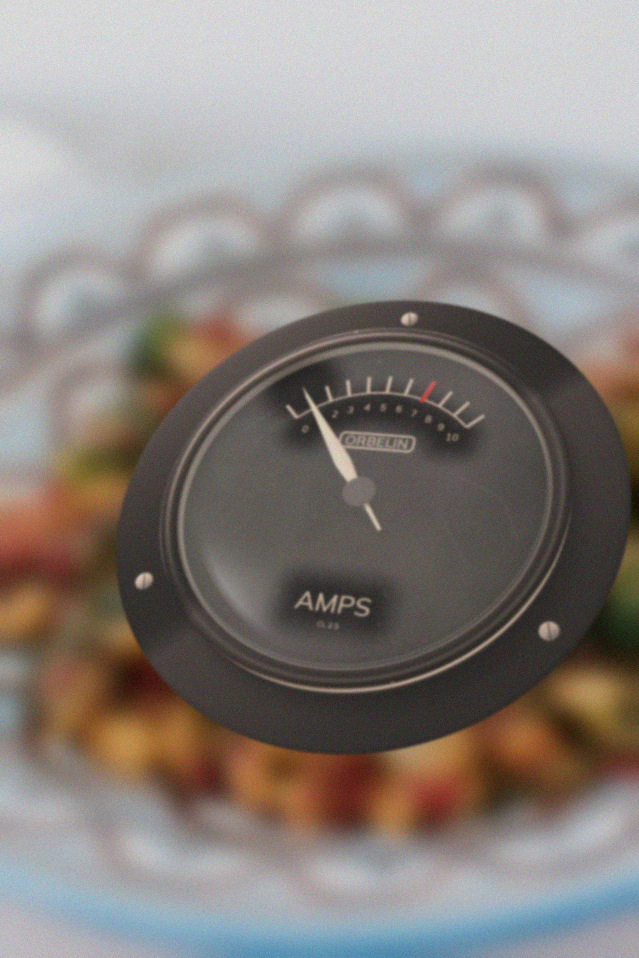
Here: **1** A
